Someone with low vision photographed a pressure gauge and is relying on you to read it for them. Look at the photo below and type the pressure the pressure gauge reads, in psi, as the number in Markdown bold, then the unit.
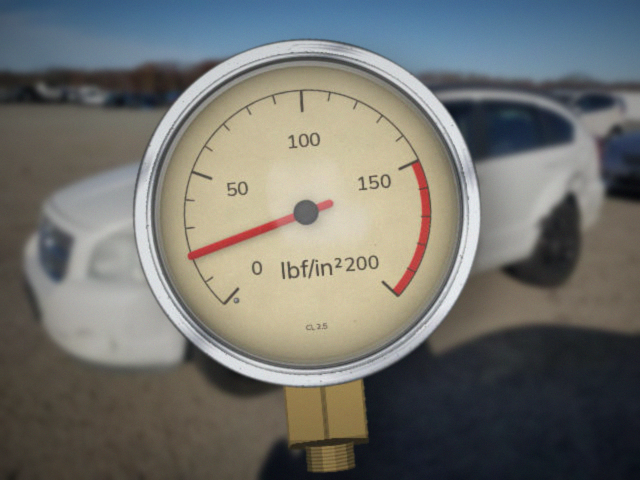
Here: **20** psi
